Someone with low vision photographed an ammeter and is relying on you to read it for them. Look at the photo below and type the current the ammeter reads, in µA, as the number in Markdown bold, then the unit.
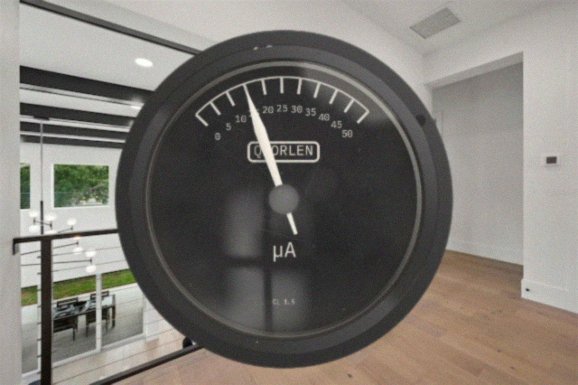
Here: **15** µA
